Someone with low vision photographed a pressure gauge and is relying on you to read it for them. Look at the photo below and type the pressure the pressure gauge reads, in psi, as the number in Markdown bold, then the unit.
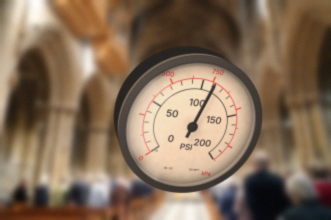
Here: **110** psi
